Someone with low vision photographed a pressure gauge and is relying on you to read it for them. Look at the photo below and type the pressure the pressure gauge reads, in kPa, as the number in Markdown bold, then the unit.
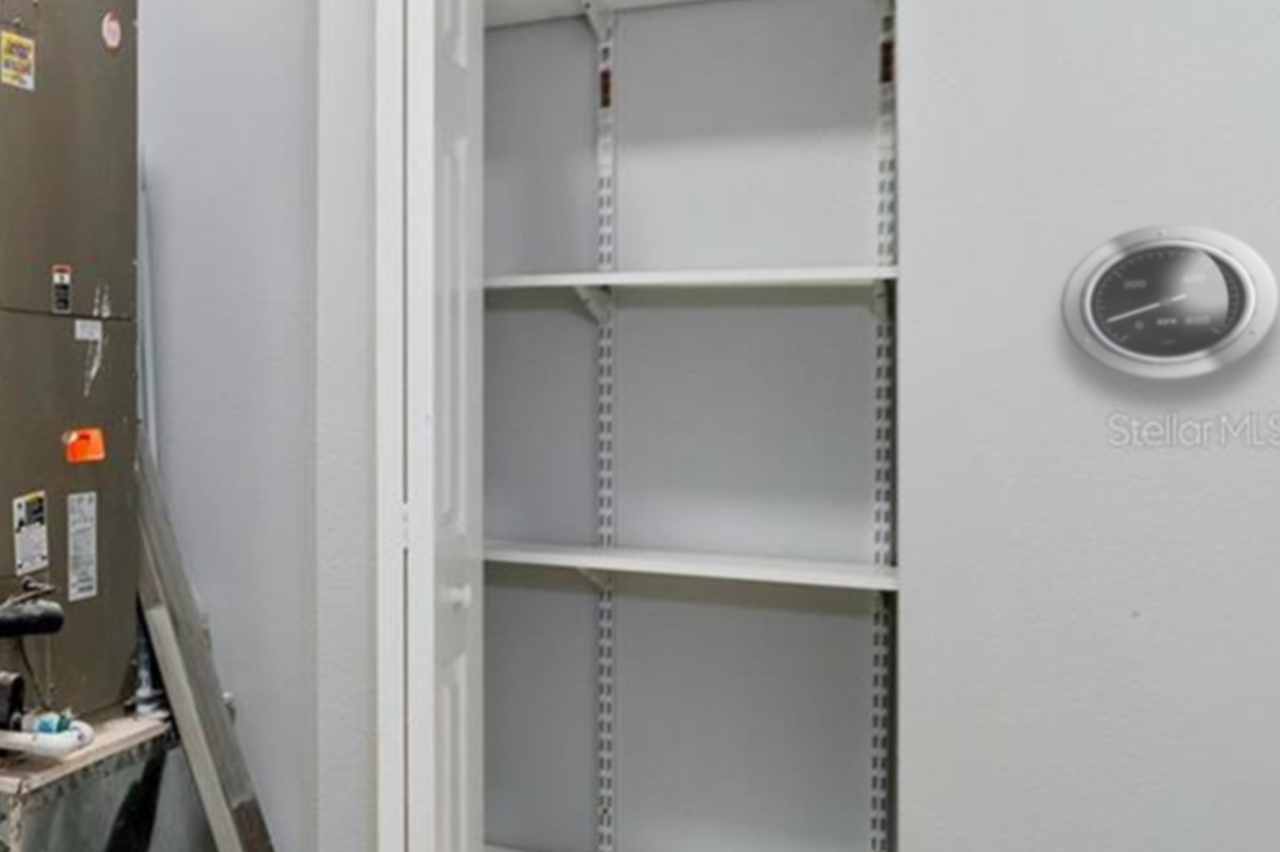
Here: **60** kPa
